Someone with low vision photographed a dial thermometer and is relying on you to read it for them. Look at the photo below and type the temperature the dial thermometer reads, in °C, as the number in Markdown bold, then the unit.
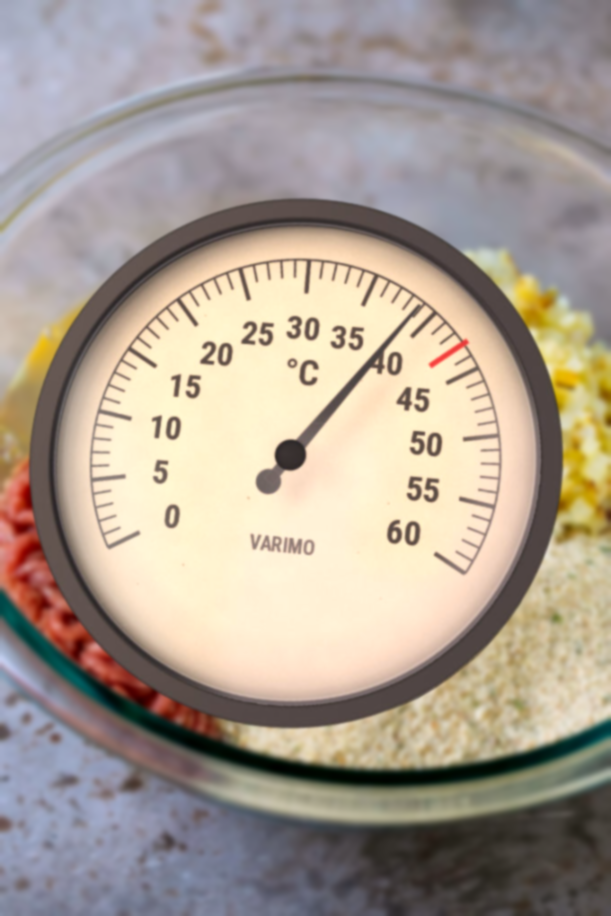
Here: **39** °C
